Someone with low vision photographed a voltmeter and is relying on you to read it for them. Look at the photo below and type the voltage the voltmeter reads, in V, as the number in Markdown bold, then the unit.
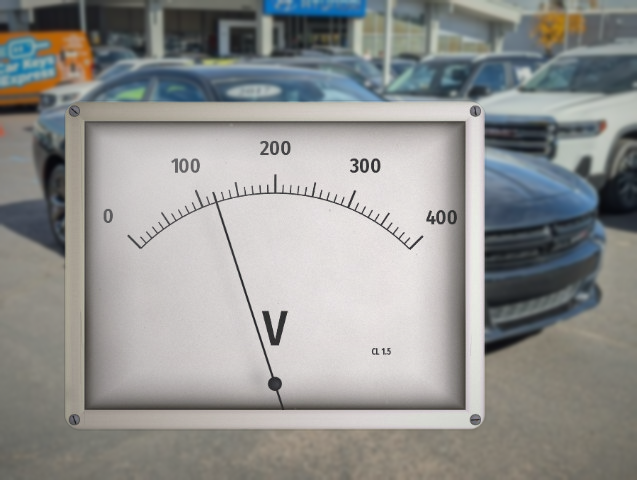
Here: **120** V
